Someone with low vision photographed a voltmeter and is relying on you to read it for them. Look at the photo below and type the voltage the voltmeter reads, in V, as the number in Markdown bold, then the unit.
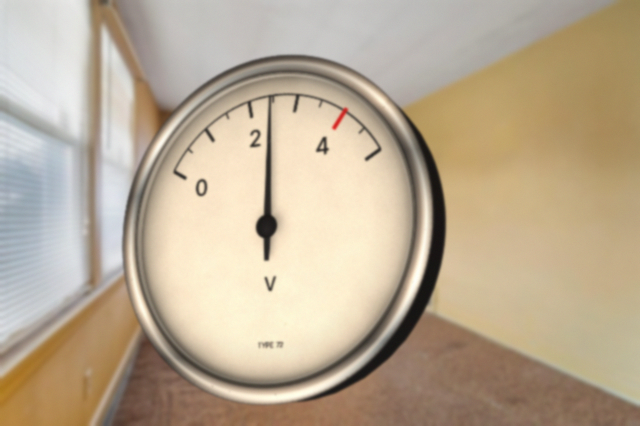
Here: **2.5** V
